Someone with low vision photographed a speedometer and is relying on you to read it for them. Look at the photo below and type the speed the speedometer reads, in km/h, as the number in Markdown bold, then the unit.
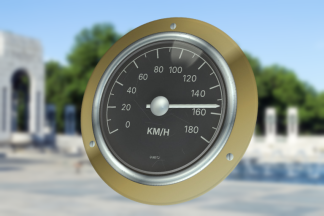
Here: **155** km/h
